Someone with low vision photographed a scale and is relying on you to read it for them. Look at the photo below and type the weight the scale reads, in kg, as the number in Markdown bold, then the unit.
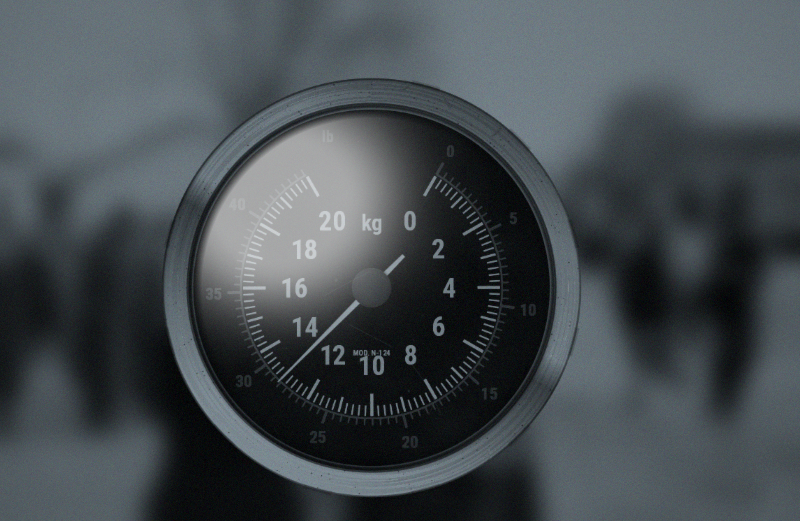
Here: **13** kg
